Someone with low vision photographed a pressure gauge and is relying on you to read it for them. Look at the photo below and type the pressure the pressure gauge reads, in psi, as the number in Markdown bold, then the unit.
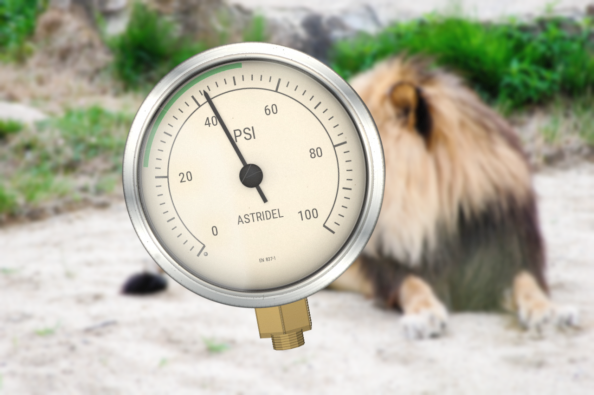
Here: **43** psi
